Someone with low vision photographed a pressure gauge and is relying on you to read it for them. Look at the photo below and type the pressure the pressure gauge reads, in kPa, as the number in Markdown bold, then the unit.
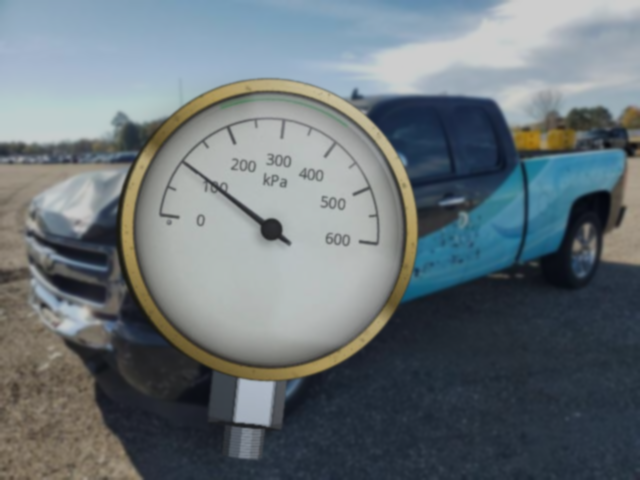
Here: **100** kPa
